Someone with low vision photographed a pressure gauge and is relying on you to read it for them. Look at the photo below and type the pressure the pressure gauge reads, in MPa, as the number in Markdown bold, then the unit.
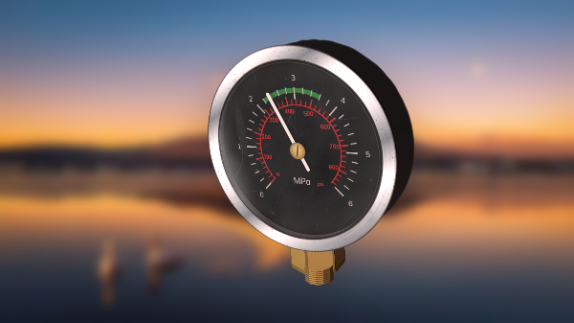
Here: **2.4** MPa
